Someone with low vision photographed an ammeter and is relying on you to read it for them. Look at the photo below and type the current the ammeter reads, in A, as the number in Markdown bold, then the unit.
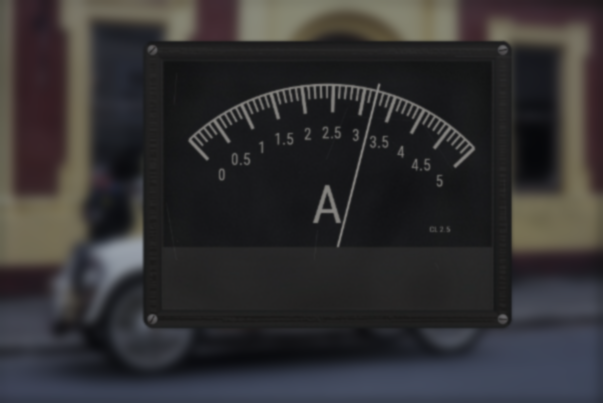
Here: **3.2** A
